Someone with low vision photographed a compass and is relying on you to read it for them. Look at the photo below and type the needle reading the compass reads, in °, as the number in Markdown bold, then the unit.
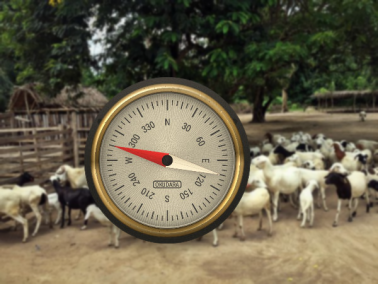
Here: **285** °
